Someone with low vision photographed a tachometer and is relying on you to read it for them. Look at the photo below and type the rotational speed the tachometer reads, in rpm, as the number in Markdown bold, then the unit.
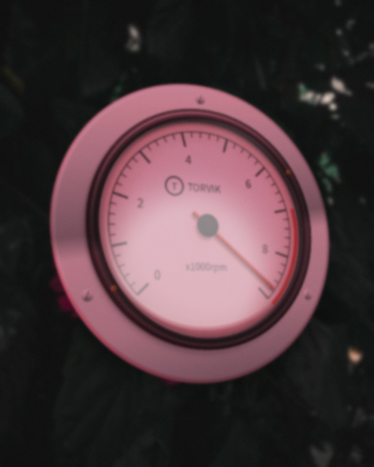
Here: **8800** rpm
